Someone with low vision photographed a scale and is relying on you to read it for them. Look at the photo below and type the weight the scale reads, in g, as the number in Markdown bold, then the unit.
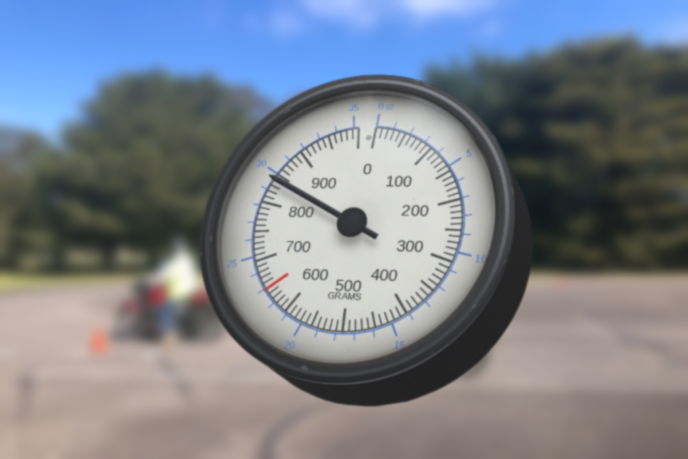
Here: **840** g
